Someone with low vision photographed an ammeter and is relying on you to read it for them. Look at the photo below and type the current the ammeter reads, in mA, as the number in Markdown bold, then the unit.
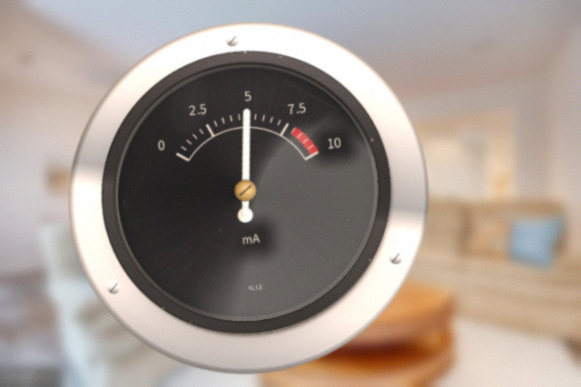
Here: **5** mA
